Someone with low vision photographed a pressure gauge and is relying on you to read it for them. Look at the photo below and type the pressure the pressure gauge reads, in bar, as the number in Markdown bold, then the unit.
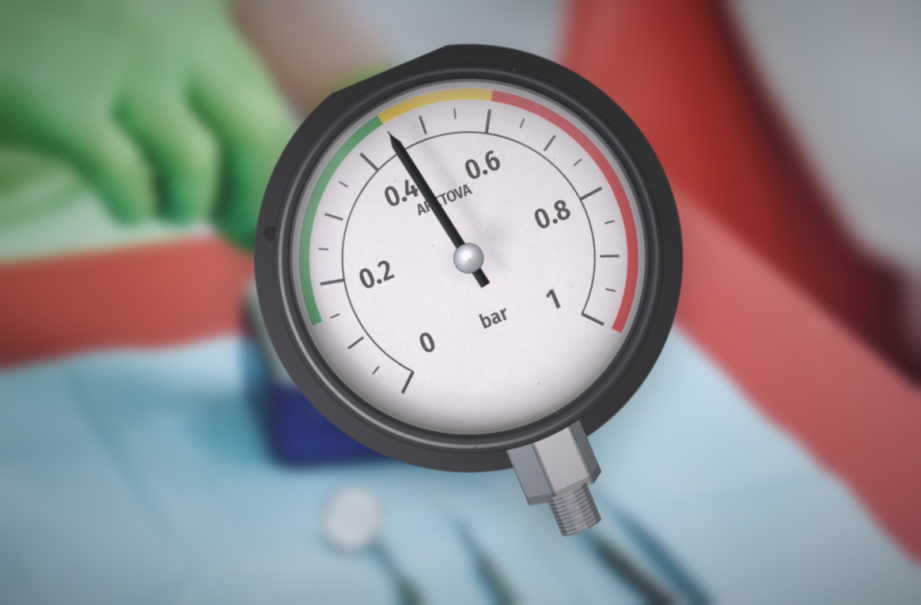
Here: **0.45** bar
